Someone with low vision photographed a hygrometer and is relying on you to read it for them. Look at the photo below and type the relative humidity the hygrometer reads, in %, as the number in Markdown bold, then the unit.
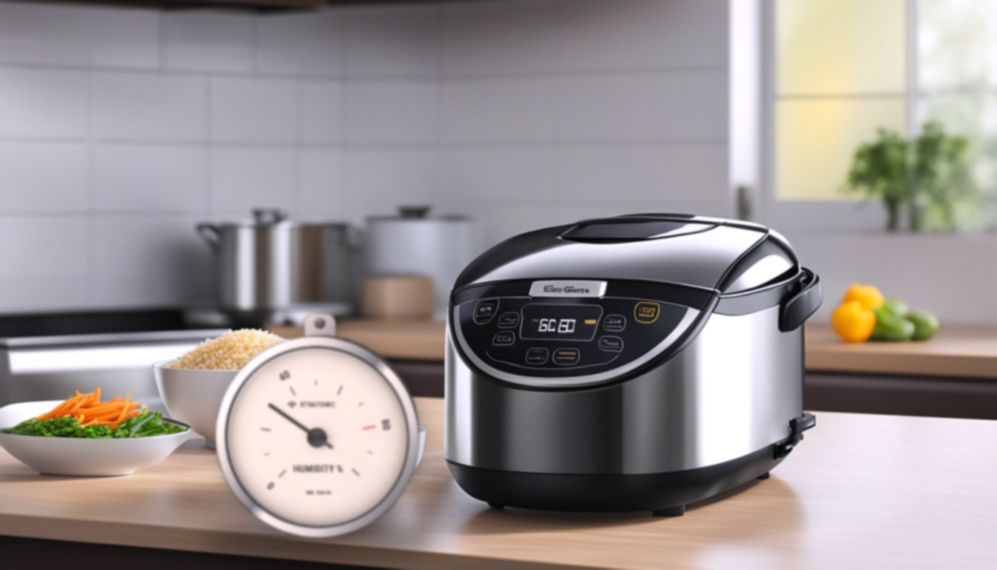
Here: **30** %
